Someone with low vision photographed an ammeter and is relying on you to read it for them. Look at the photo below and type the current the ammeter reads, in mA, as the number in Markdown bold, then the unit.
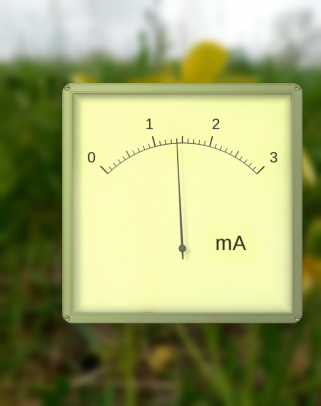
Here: **1.4** mA
